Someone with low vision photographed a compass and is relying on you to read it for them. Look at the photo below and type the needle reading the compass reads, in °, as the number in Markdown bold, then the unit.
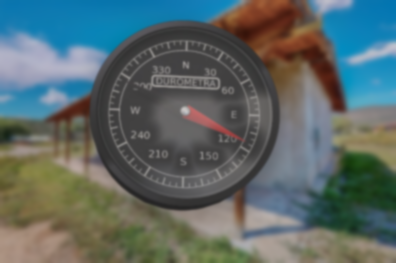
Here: **115** °
